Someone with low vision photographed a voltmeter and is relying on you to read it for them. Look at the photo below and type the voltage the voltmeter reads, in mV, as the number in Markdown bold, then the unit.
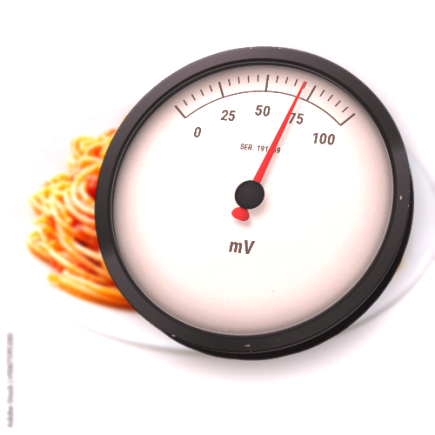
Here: **70** mV
